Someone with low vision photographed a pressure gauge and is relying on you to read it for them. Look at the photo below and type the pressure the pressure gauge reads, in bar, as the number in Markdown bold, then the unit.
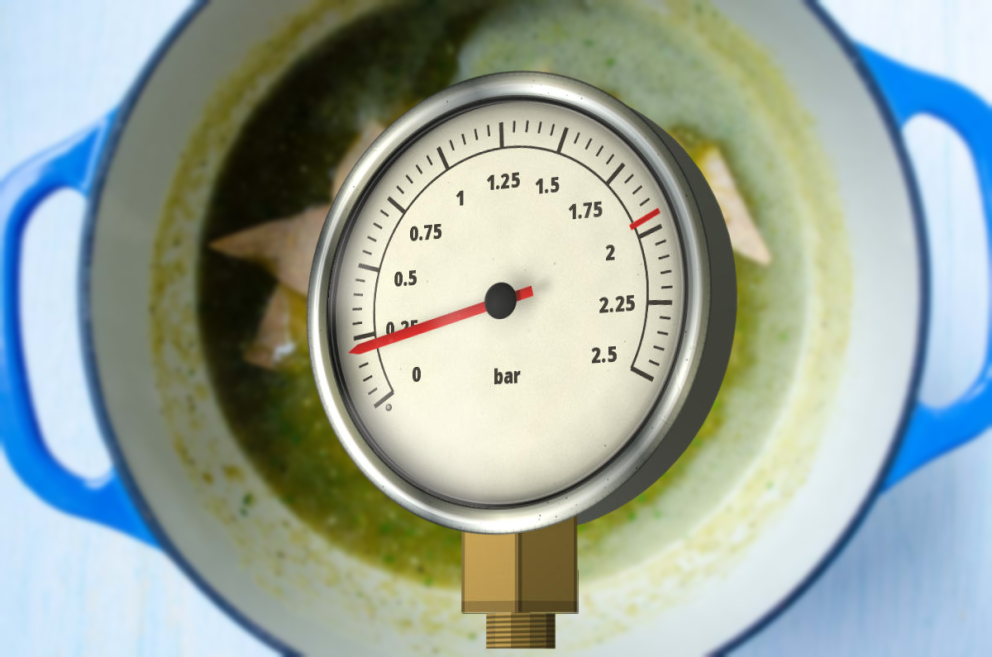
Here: **0.2** bar
